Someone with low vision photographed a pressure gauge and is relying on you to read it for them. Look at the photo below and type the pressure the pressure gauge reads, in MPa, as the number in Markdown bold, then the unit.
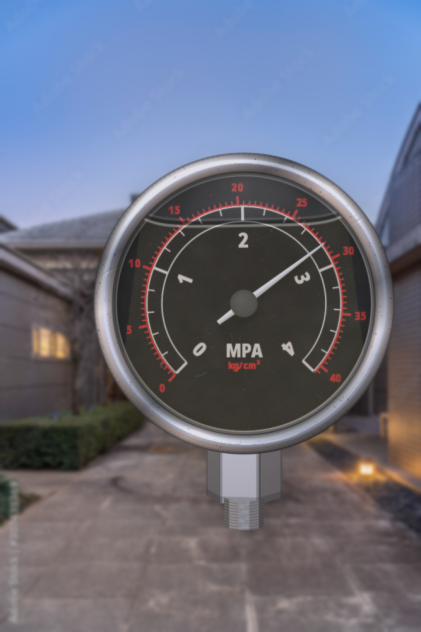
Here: **2.8** MPa
